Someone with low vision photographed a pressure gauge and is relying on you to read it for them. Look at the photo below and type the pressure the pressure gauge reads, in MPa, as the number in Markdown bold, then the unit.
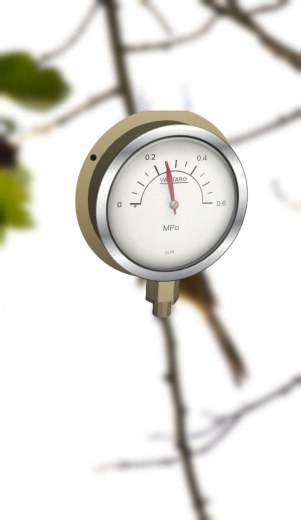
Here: **0.25** MPa
